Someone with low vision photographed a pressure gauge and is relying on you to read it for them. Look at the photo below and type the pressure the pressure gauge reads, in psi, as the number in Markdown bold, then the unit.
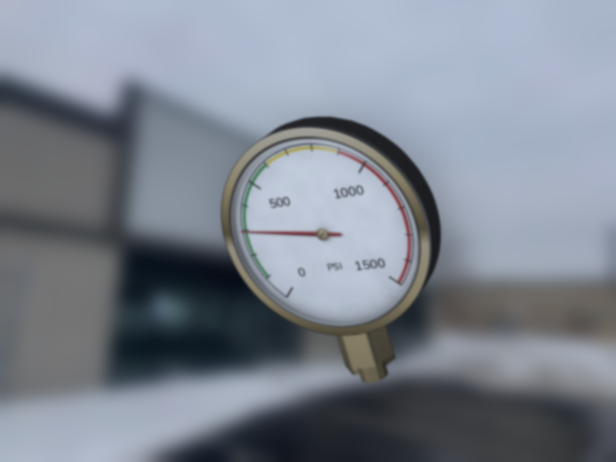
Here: **300** psi
